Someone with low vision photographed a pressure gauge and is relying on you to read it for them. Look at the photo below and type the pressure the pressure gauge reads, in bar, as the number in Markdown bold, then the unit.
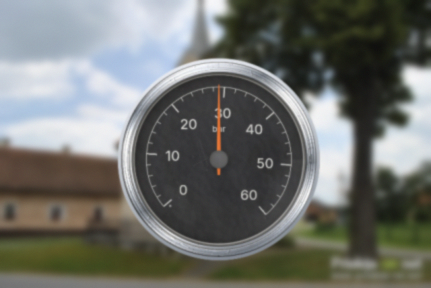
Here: **29** bar
